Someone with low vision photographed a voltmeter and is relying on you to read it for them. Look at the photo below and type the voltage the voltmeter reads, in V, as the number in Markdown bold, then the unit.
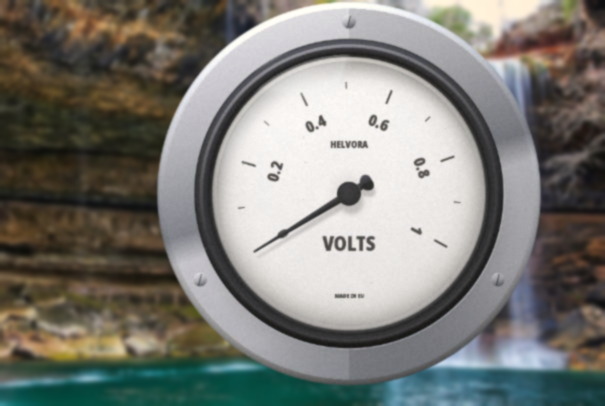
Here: **0** V
